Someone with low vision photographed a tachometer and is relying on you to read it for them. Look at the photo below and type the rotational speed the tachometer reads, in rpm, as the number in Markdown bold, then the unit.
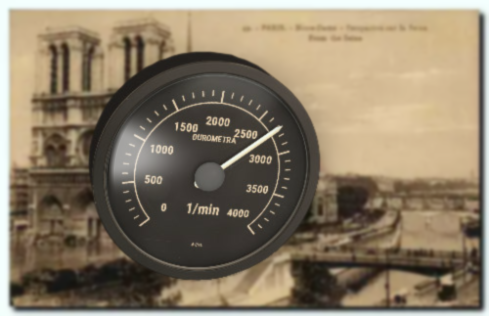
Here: **2700** rpm
